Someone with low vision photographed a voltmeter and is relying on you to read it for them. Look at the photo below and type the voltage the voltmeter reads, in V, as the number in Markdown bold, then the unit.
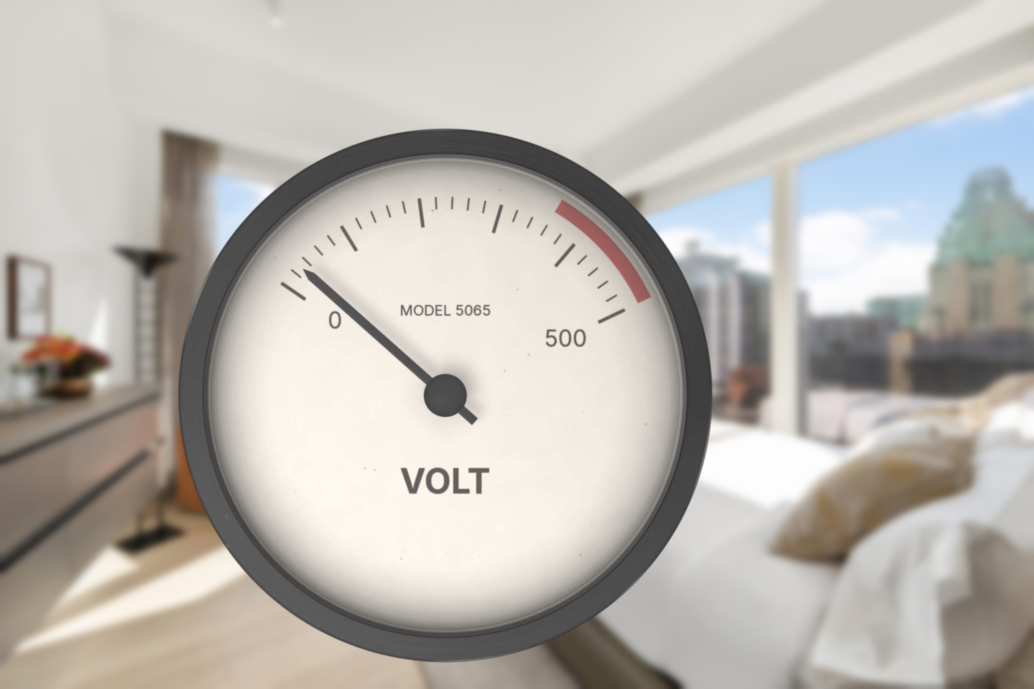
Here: **30** V
